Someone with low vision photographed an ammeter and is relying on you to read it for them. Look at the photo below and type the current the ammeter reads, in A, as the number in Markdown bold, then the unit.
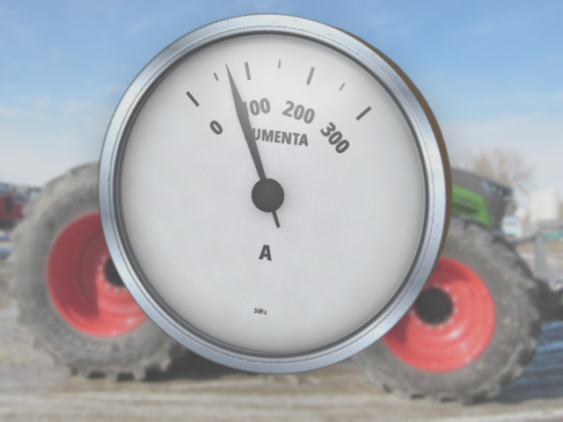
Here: **75** A
